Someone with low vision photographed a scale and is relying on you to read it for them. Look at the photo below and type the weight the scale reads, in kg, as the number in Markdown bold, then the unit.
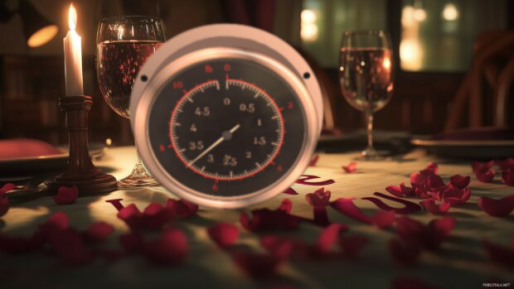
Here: **3.25** kg
